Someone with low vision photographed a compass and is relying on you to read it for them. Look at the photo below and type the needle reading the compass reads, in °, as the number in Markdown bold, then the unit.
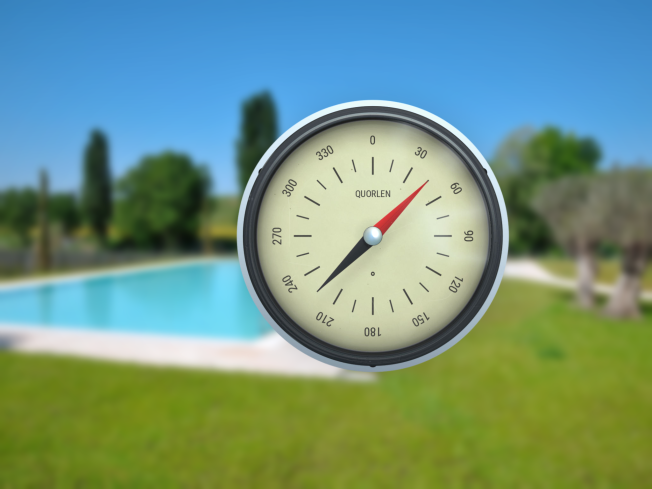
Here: **45** °
